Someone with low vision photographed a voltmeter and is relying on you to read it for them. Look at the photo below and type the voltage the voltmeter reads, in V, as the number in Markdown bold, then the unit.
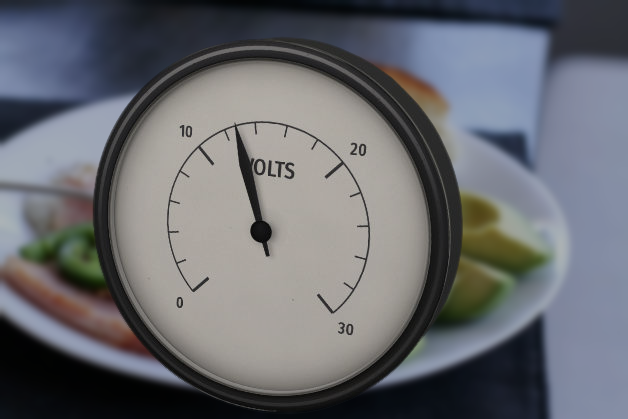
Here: **13** V
